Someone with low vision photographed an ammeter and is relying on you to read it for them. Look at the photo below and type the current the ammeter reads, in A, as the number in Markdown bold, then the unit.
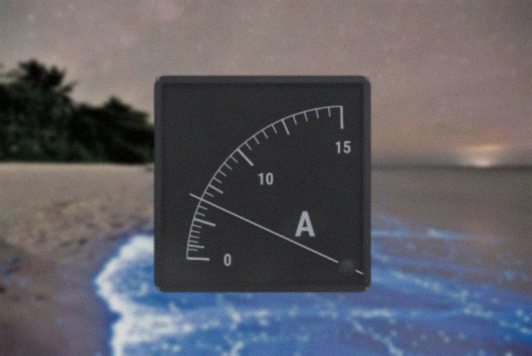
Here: **6.5** A
